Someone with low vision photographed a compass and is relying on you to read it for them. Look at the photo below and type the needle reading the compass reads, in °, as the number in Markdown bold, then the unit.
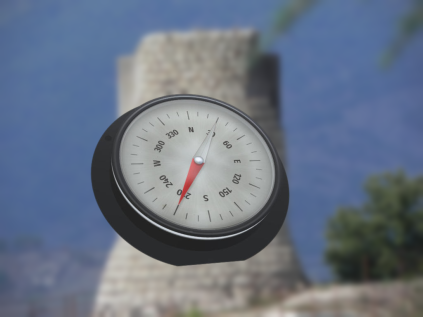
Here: **210** °
